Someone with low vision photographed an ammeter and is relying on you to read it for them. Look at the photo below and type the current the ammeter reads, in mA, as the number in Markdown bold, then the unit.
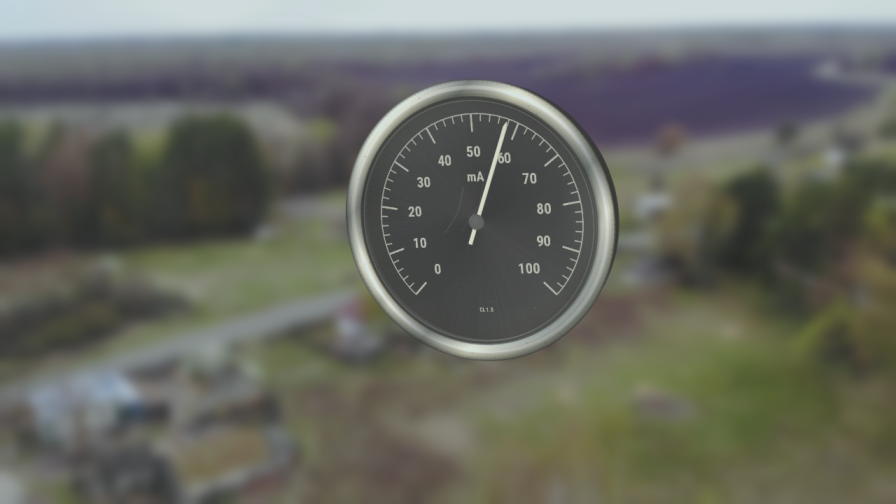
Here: **58** mA
